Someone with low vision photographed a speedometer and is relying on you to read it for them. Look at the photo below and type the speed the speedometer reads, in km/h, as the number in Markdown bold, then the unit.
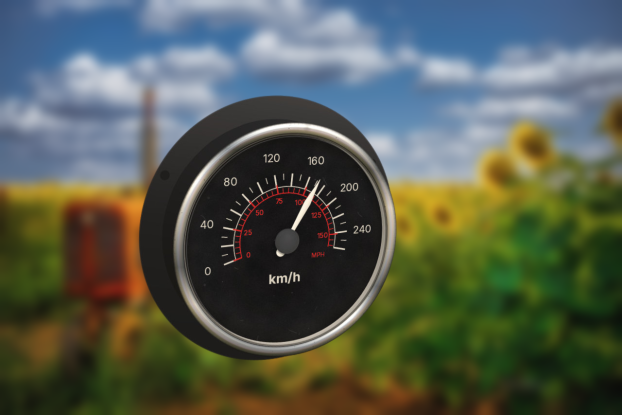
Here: **170** km/h
